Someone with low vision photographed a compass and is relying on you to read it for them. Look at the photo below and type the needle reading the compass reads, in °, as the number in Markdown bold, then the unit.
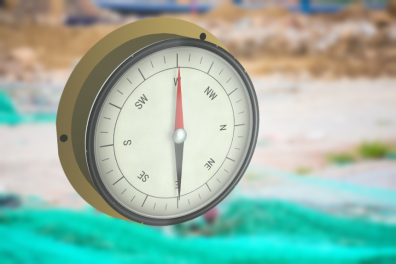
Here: **270** °
